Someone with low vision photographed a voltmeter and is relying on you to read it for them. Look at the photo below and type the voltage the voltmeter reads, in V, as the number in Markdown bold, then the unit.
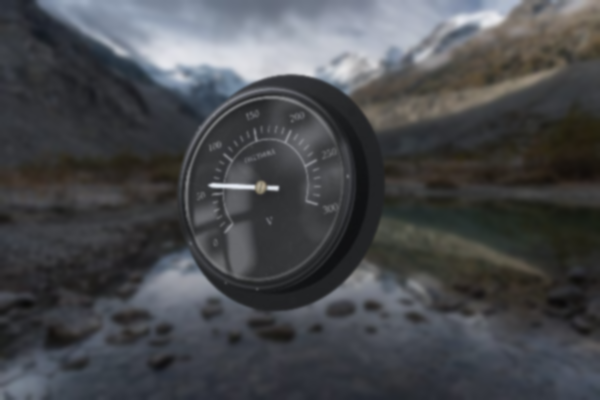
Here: **60** V
